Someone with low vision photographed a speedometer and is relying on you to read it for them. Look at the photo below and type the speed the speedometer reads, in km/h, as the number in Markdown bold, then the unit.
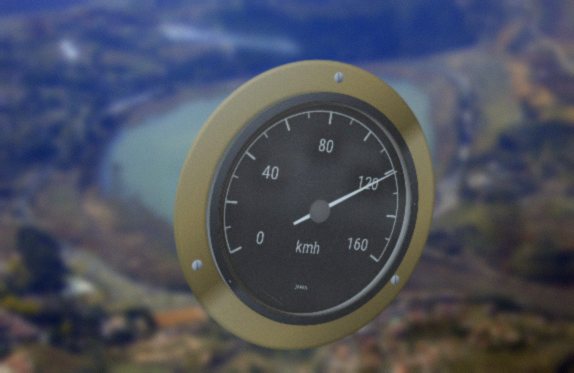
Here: **120** km/h
